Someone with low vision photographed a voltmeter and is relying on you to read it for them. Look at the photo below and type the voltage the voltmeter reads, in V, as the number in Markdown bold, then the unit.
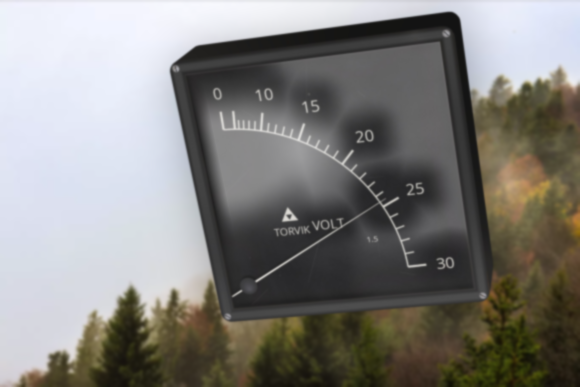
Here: **24.5** V
